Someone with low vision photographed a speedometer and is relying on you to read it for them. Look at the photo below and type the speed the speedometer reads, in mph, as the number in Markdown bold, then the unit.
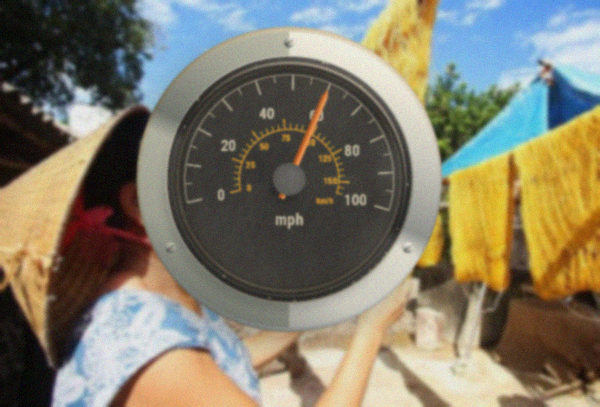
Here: **60** mph
